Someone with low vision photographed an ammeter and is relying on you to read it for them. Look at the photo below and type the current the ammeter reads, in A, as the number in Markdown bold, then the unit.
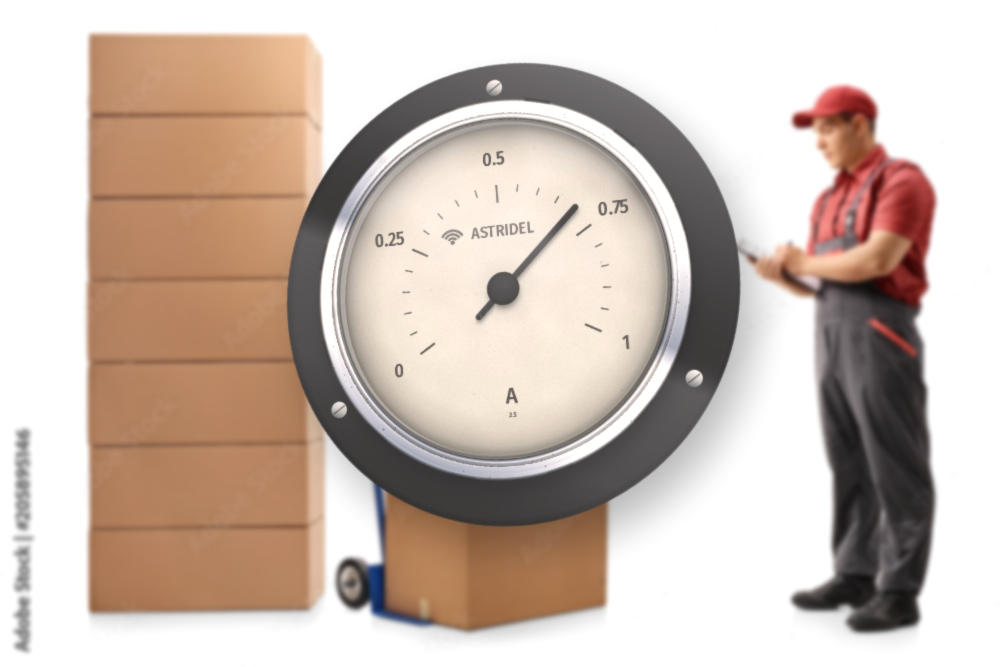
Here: **0.7** A
